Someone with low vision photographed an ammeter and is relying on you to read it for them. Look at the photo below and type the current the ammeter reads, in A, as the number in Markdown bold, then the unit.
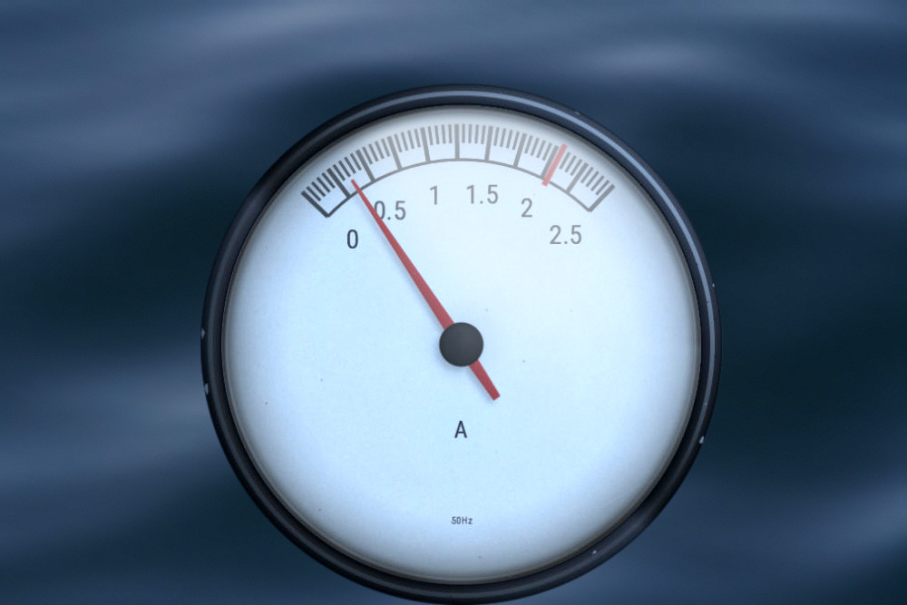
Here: **0.35** A
